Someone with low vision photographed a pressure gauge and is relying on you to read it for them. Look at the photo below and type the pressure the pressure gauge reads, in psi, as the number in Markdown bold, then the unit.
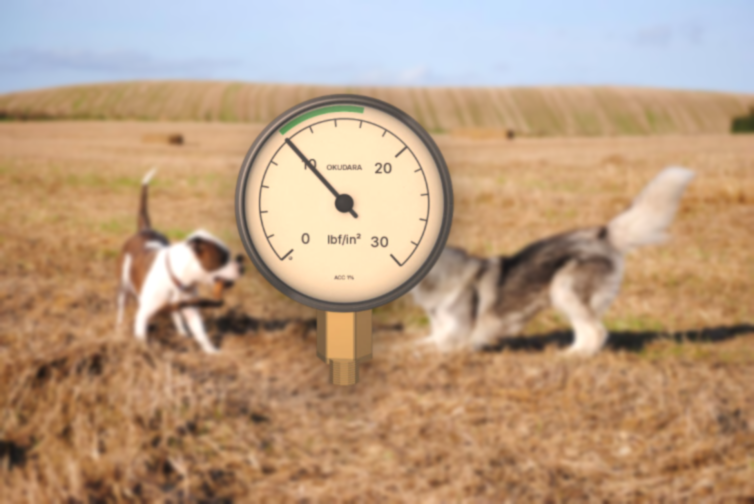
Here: **10** psi
